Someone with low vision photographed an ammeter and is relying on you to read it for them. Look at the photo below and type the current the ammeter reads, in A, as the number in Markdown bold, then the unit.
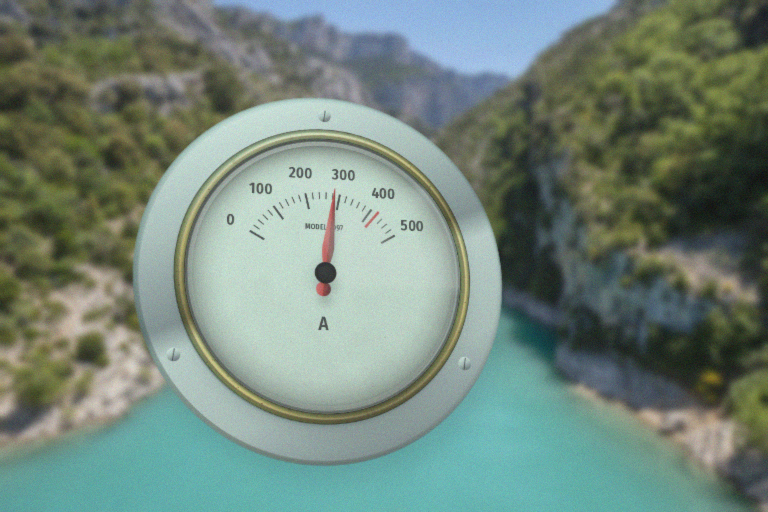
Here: **280** A
